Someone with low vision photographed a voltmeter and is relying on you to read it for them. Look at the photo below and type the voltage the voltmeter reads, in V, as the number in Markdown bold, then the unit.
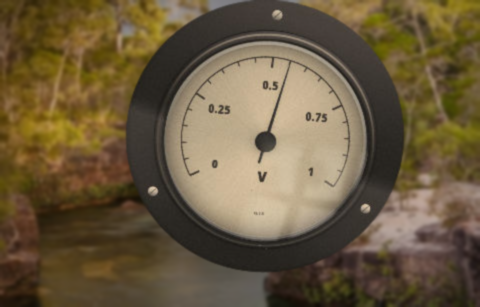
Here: **0.55** V
